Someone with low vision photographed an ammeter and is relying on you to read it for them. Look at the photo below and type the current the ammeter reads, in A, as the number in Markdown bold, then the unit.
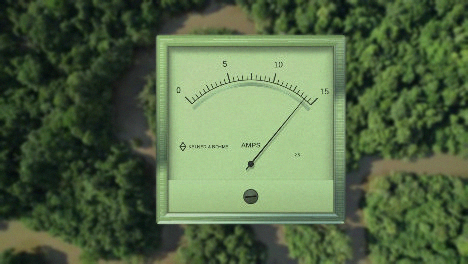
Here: **14** A
